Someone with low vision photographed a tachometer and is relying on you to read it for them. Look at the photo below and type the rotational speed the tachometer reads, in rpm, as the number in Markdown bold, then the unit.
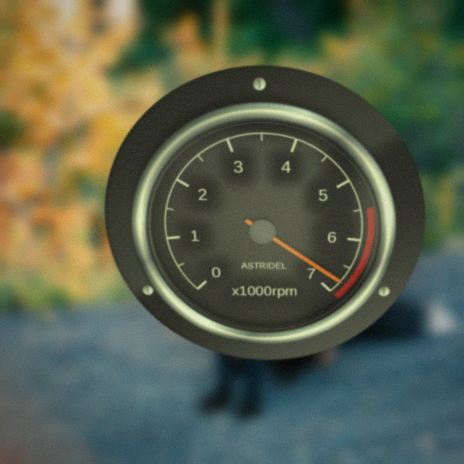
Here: **6750** rpm
